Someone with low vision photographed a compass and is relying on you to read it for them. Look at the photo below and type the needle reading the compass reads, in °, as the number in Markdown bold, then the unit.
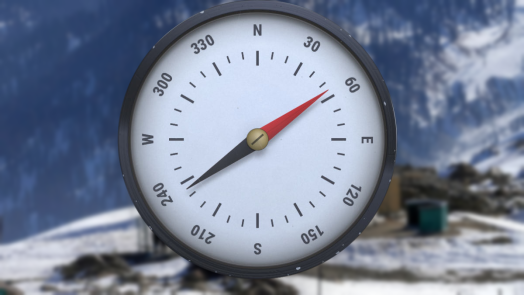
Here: **55** °
